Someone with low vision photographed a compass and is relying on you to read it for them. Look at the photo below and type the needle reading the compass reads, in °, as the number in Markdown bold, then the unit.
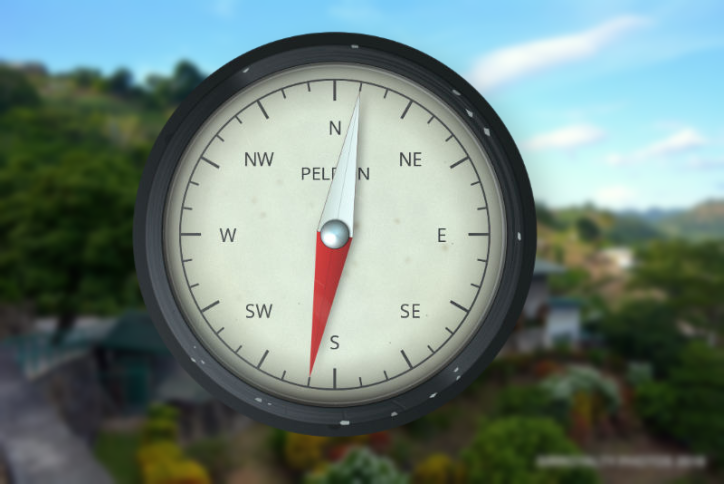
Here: **190** °
